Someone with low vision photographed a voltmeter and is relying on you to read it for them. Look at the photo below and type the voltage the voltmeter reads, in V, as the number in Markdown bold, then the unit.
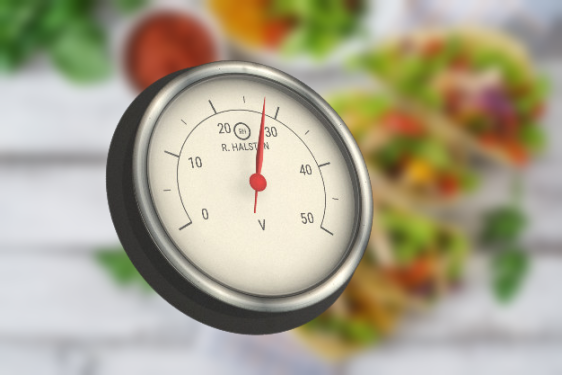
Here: **27.5** V
